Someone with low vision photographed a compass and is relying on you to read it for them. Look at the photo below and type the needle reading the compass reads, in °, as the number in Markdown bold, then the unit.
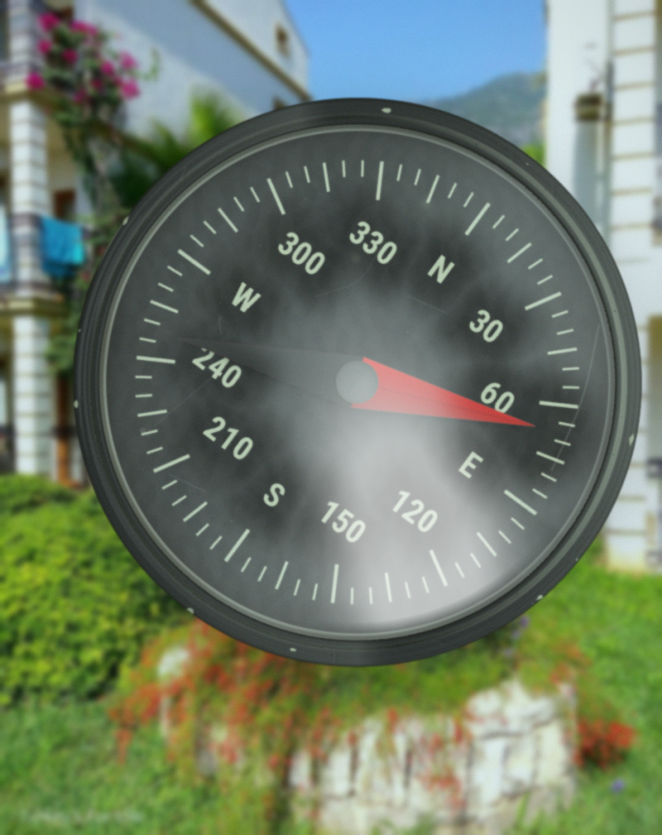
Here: **67.5** °
